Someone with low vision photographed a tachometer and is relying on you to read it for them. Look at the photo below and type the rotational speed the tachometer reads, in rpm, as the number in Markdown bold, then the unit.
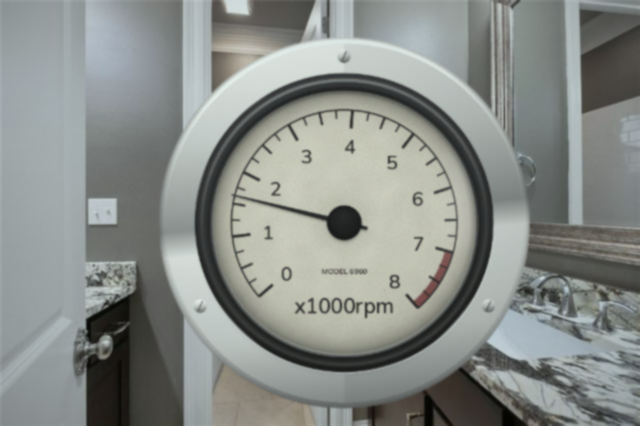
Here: **1625** rpm
